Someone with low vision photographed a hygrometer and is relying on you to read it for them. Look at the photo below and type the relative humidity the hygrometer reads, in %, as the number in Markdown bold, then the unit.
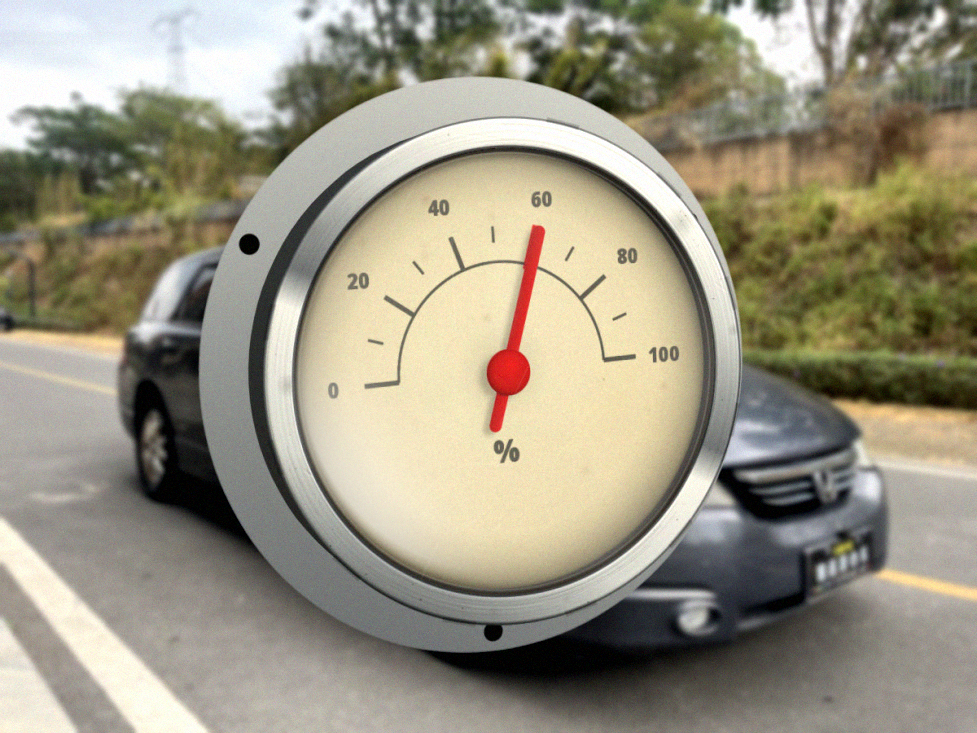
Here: **60** %
